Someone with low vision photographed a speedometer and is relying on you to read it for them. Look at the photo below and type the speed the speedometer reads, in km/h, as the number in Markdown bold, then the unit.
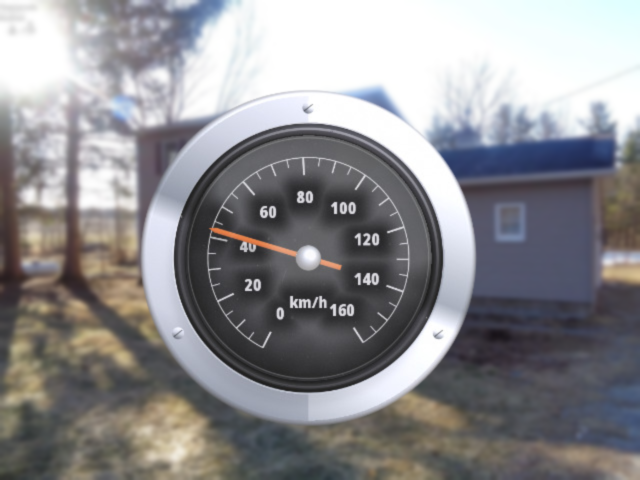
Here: **42.5** km/h
